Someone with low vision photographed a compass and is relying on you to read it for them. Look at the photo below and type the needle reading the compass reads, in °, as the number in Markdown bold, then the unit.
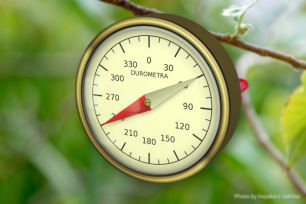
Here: **240** °
